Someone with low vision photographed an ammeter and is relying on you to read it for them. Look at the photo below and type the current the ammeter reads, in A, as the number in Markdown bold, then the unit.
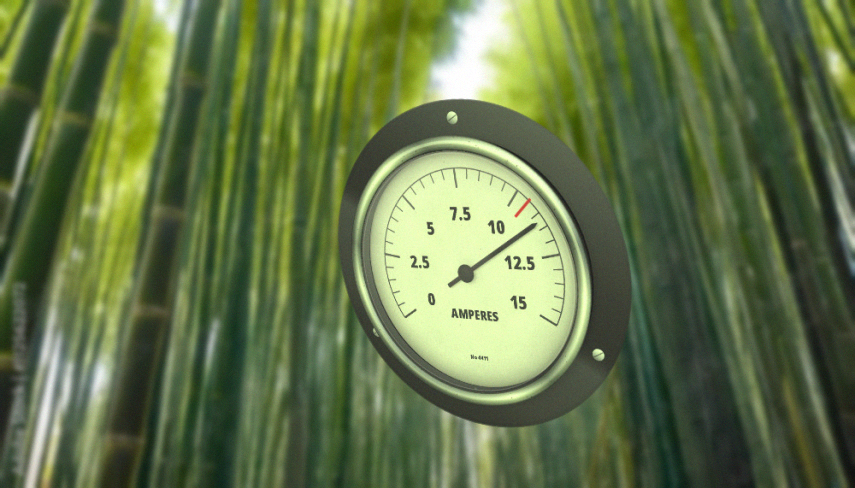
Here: **11.25** A
